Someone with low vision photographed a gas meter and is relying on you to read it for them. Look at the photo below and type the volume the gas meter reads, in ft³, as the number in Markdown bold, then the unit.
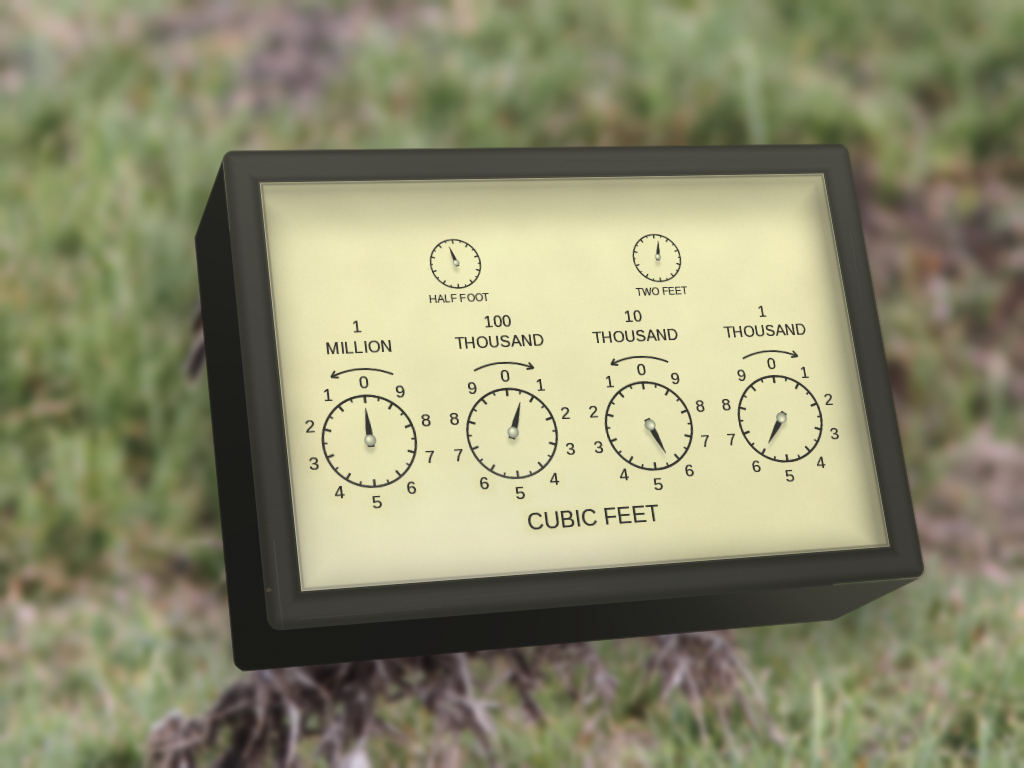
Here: **5600** ft³
